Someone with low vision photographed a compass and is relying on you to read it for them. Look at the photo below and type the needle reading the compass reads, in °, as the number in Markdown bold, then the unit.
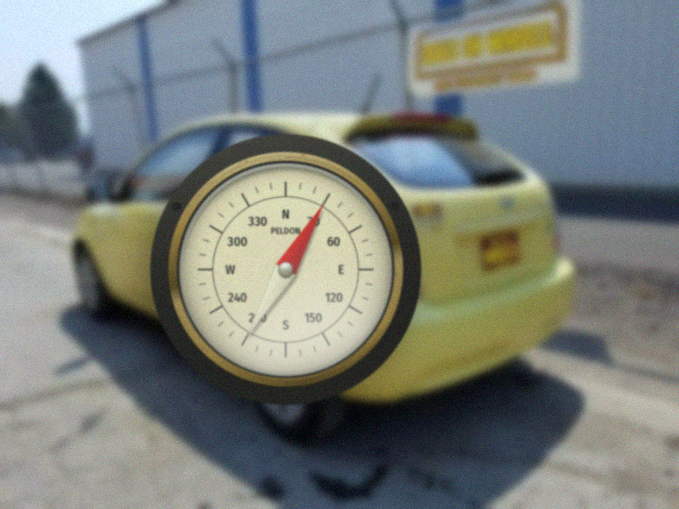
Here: **30** °
